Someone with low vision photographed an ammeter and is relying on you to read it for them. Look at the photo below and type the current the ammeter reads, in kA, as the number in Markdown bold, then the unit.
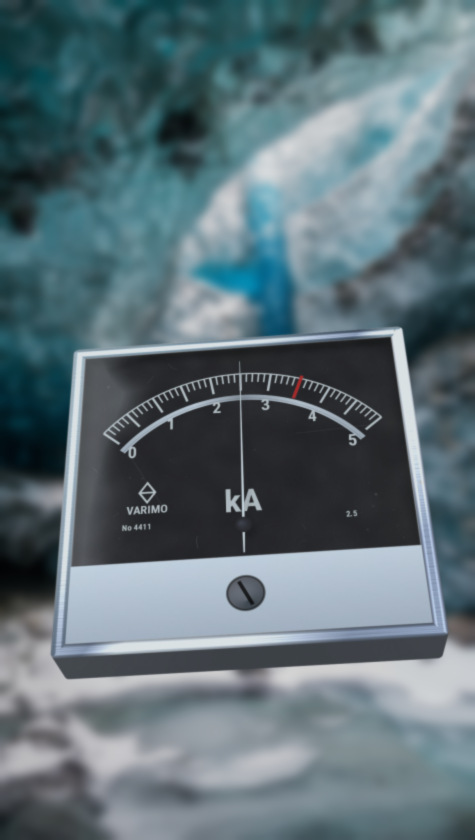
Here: **2.5** kA
